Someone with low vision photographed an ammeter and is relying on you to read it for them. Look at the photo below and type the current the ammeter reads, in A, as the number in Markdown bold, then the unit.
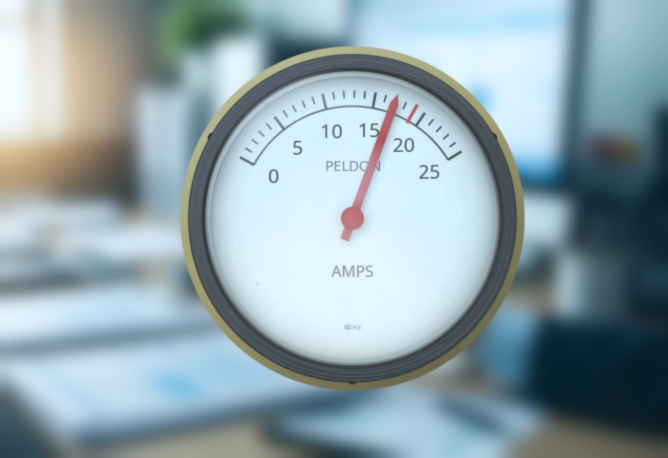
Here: **17** A
